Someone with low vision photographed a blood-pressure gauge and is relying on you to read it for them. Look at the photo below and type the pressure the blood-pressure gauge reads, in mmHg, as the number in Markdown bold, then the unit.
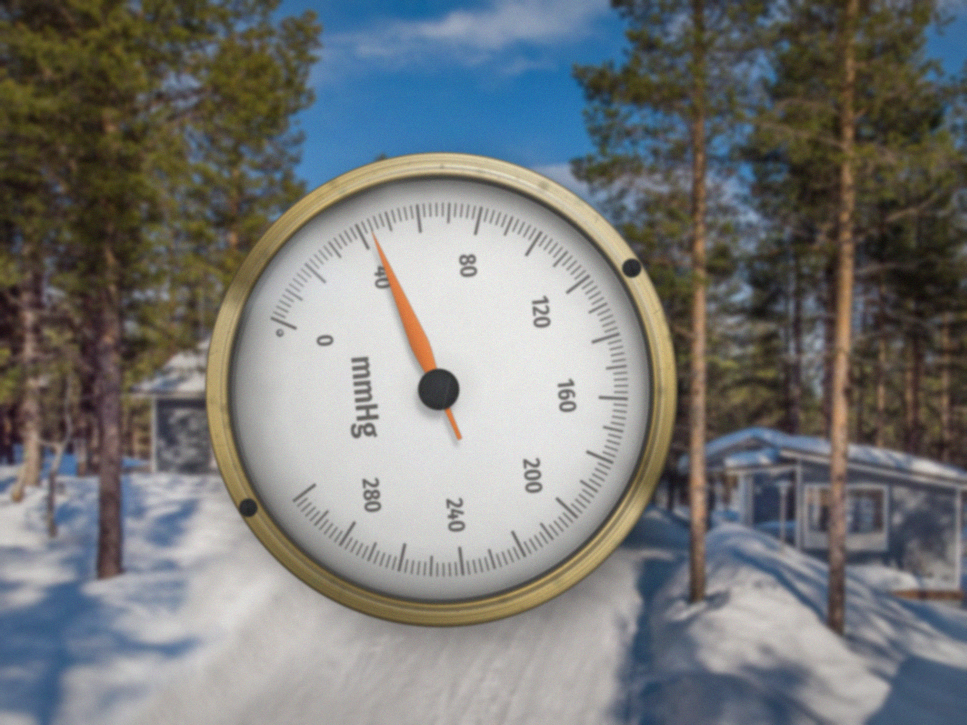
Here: **44** mmHg
